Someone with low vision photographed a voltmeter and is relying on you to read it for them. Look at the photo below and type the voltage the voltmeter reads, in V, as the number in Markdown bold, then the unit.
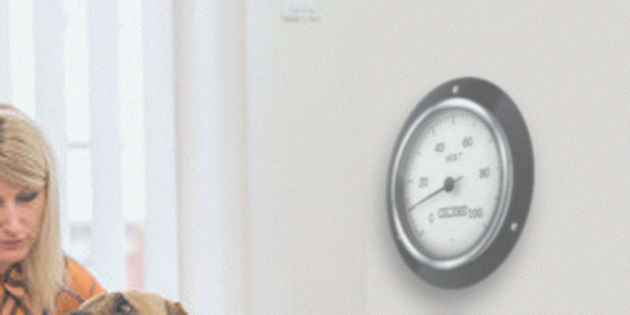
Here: **10** V
